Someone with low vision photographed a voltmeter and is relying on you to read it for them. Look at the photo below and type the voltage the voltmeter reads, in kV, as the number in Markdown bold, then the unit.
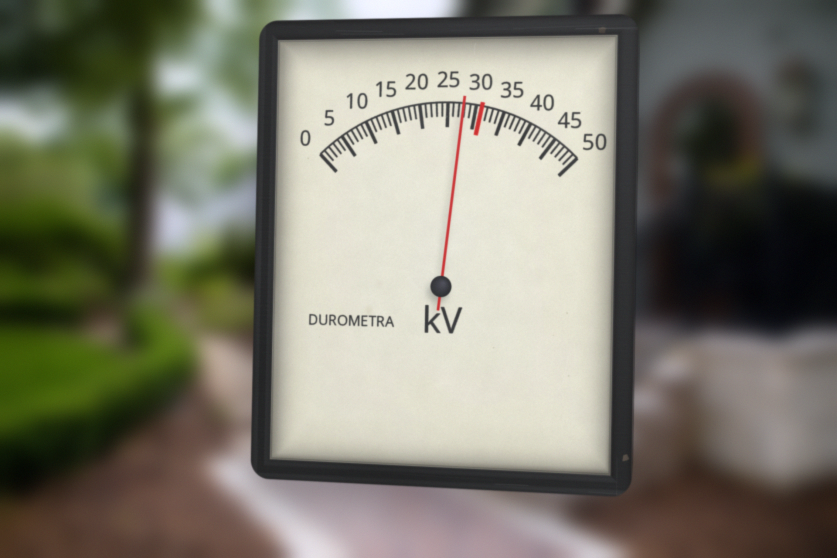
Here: **28** kV
